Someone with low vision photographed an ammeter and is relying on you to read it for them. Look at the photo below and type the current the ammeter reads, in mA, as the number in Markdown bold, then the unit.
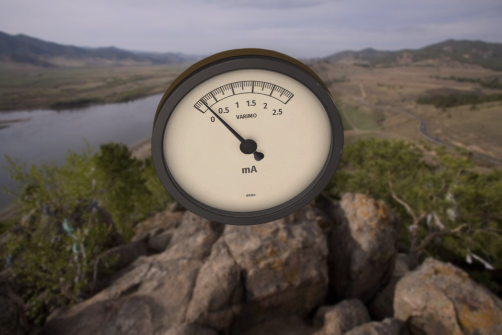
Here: **0.25** mA
